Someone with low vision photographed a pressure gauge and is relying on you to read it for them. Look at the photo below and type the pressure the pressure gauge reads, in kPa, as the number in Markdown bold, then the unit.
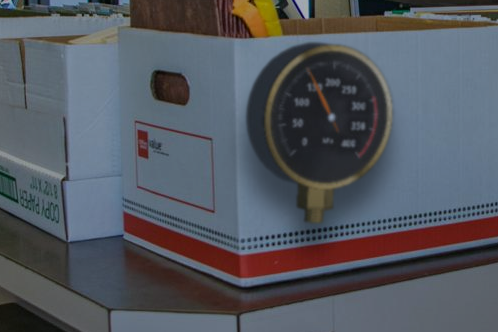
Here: **150** kPa
